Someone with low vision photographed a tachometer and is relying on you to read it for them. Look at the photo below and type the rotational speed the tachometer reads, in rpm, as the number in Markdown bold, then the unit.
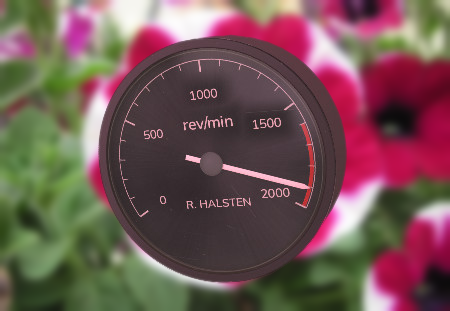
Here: **1900** rpm
